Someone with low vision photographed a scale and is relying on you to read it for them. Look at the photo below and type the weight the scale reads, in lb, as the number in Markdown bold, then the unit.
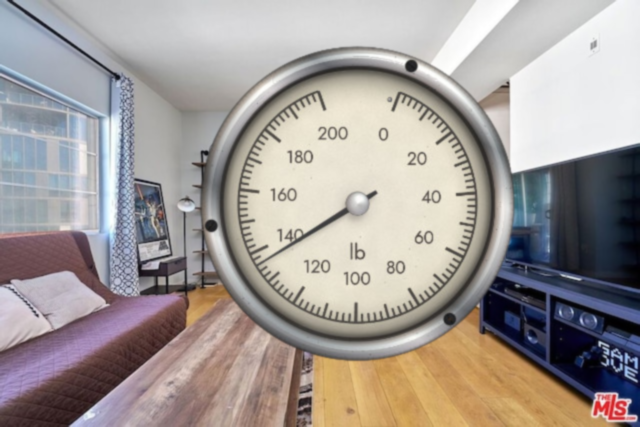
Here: **136** lb
